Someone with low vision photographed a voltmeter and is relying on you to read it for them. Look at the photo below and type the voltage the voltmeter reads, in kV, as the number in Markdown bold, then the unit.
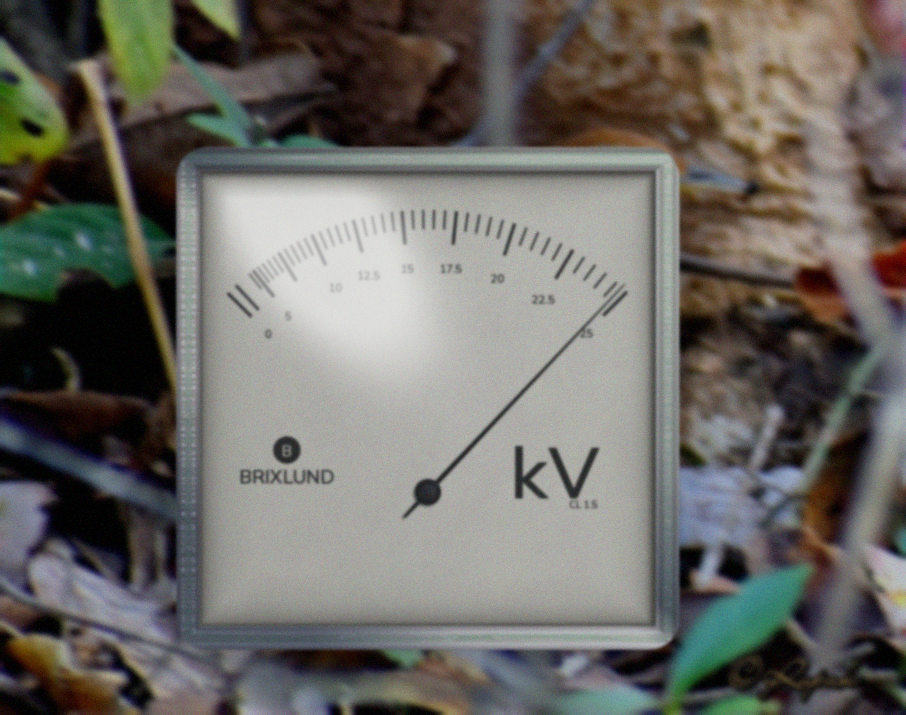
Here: **24.75** kV
